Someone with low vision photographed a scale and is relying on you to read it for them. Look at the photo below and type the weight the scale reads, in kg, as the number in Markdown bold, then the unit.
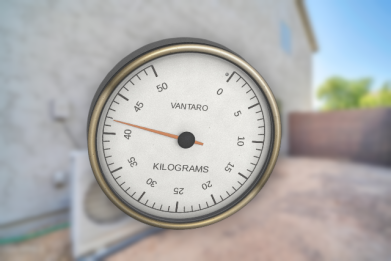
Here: **42** kg
